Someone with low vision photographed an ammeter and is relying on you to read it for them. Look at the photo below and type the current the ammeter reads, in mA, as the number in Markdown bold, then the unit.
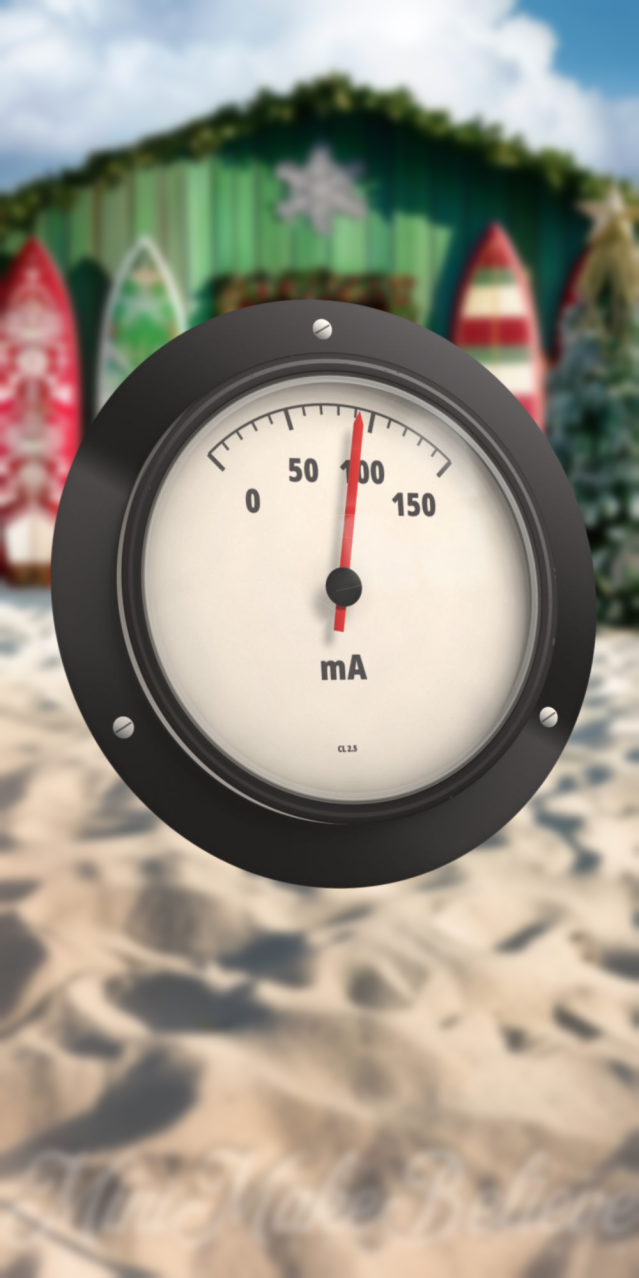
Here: **90** mA
